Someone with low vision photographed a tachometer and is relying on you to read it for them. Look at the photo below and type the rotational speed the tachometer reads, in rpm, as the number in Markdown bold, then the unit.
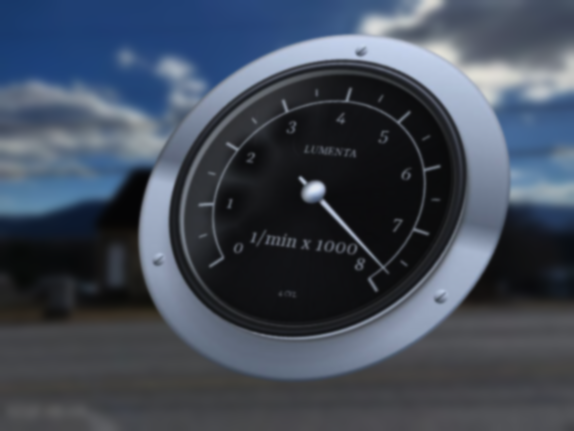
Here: **7750** rpm
